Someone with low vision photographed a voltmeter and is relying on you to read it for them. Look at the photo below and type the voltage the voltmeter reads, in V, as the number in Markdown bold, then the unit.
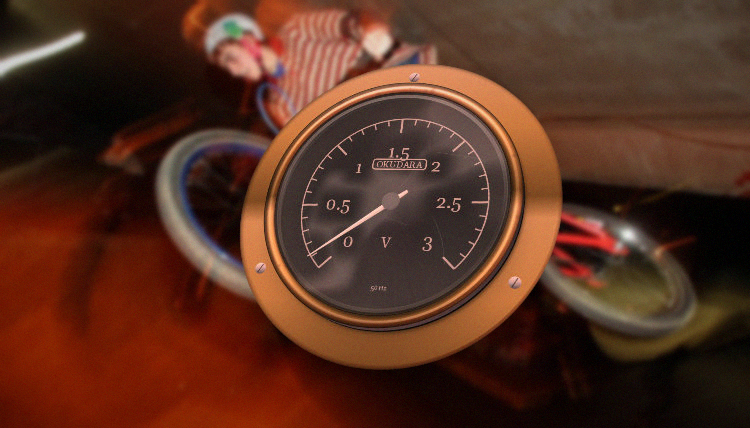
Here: **0.1** V
